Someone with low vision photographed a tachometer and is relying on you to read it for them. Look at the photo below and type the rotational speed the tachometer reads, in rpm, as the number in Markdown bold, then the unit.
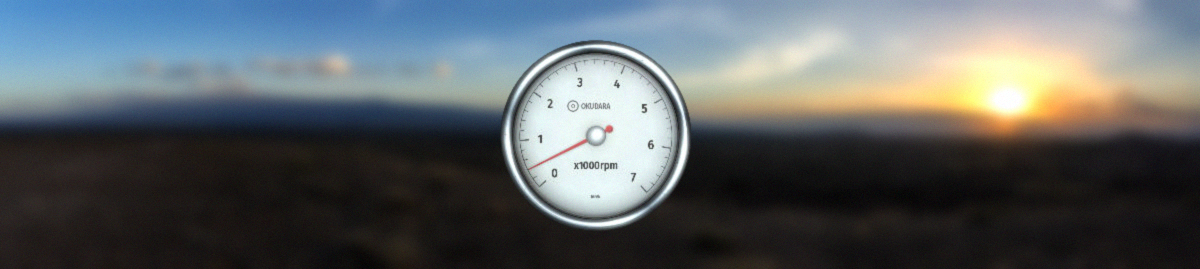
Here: **400** rpm
